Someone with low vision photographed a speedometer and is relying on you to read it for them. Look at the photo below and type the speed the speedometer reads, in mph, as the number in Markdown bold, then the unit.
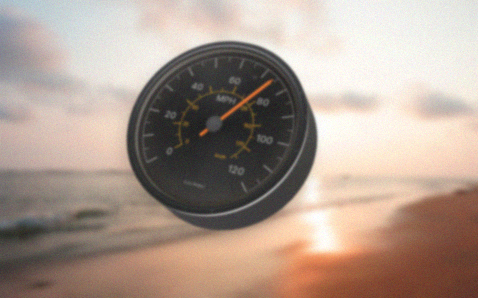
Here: **75** mph
